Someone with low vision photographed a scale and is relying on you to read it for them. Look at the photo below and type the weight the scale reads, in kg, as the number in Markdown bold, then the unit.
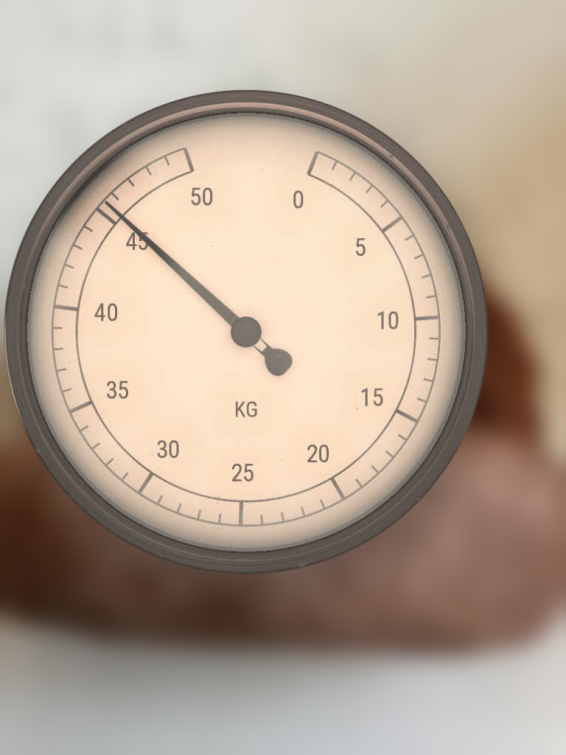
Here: **45.5** kg
